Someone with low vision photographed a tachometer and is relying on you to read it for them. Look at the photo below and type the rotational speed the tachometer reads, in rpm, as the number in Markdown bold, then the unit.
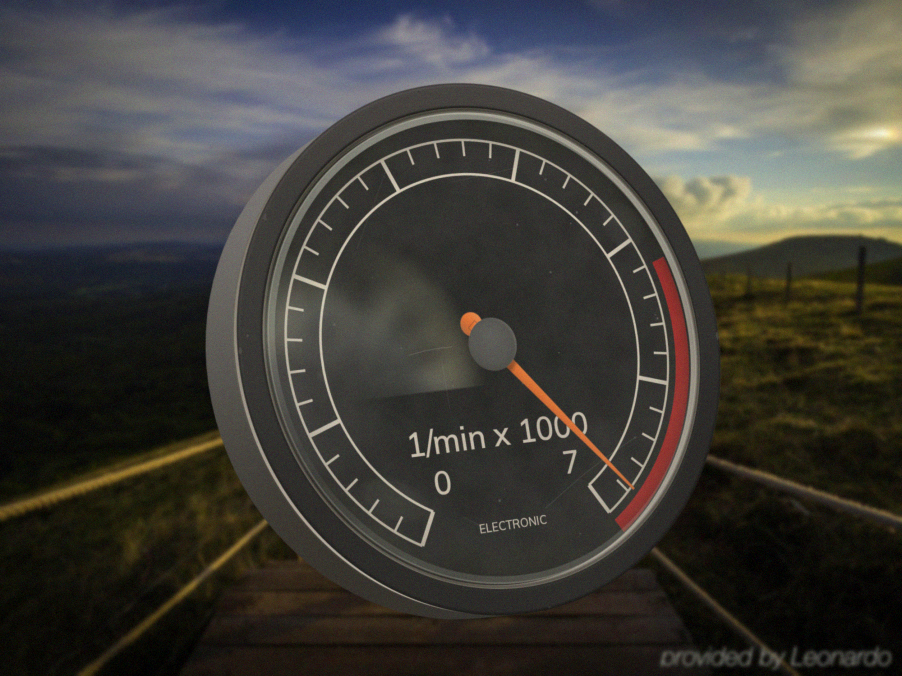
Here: **6800** rpm
